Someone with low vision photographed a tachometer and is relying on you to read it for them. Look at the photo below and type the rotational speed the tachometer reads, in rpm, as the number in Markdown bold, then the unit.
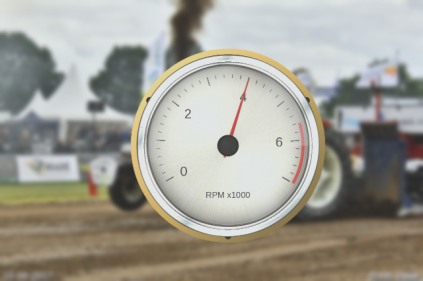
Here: **4000** rpm
